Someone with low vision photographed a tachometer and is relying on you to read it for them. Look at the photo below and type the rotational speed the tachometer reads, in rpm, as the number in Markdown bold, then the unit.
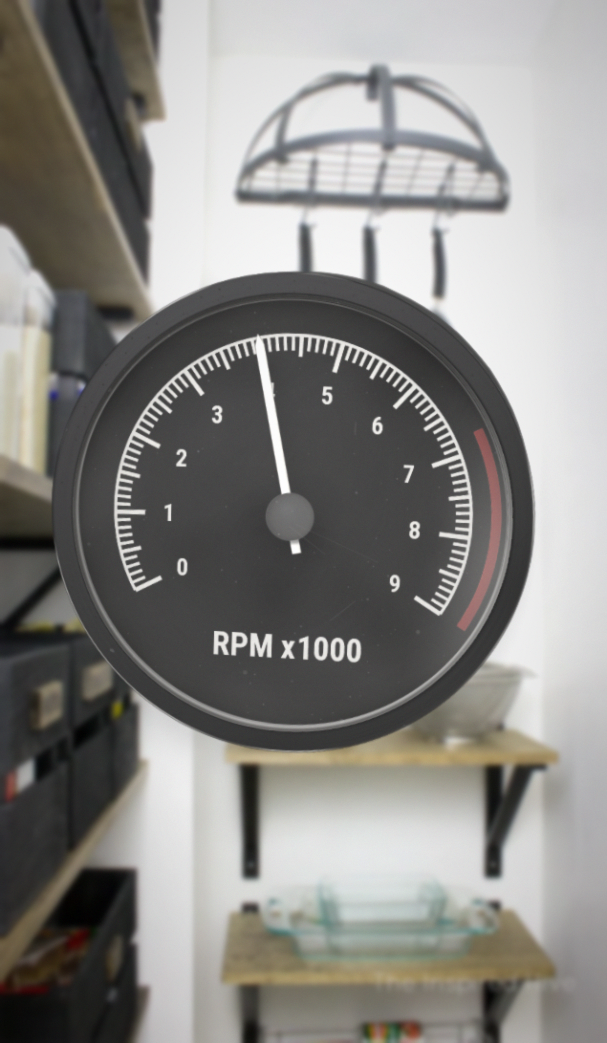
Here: **4000** rpm
